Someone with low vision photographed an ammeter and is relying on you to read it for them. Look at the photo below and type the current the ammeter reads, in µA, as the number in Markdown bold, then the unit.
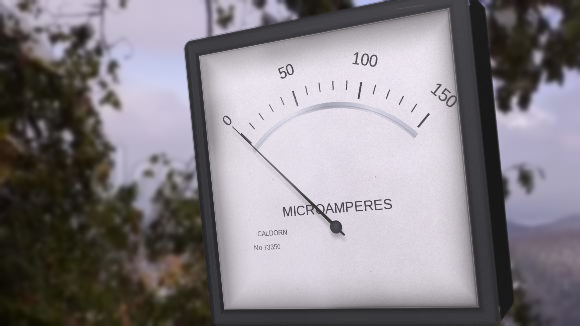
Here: **0** µA
